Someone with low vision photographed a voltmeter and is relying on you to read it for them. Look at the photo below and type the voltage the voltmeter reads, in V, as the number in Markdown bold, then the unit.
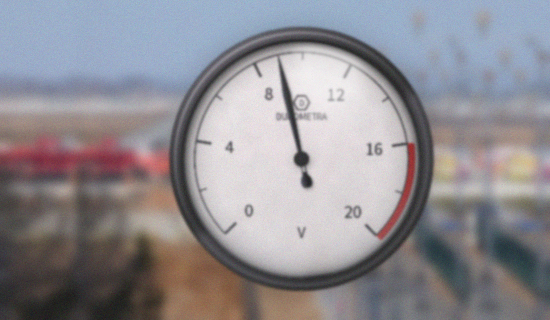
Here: **9** V
